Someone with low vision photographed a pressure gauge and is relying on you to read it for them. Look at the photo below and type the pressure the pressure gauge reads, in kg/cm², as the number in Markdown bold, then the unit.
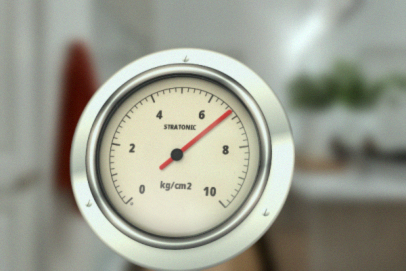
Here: **6.8** kg/cm²
